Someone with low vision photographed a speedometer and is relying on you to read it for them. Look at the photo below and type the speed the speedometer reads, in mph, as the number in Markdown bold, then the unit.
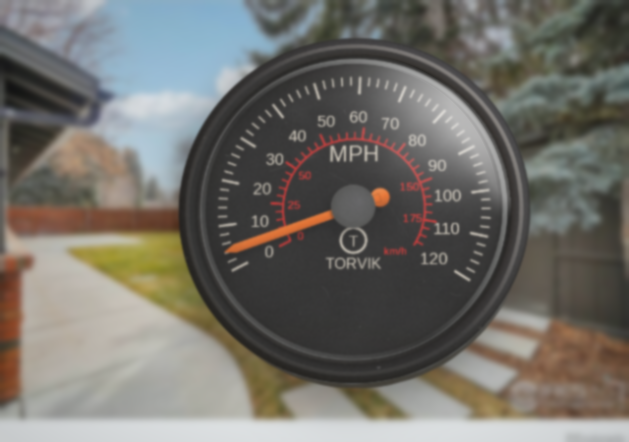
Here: **4** mph
